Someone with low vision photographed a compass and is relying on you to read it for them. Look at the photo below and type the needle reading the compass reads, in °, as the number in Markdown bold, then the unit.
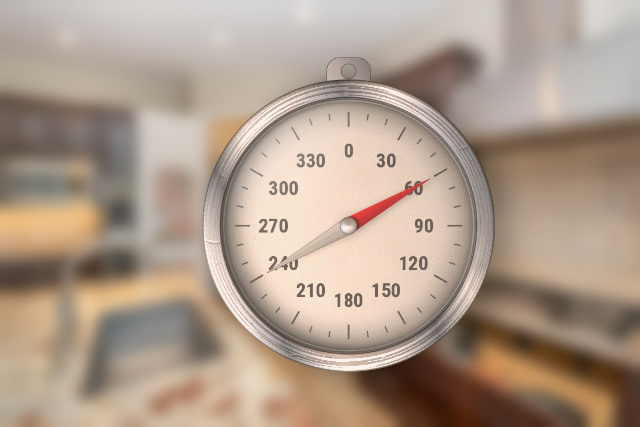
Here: **60** °
